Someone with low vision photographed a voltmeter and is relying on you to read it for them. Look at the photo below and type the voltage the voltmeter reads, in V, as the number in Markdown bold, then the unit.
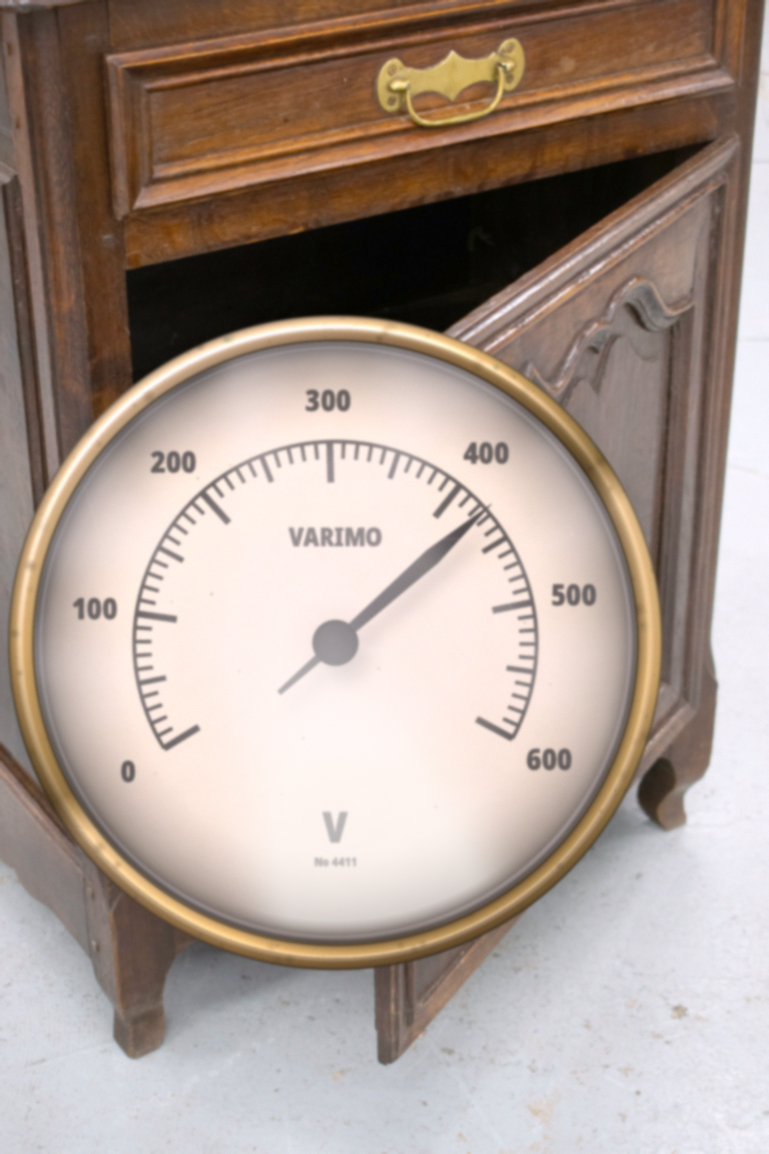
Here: **425** V
